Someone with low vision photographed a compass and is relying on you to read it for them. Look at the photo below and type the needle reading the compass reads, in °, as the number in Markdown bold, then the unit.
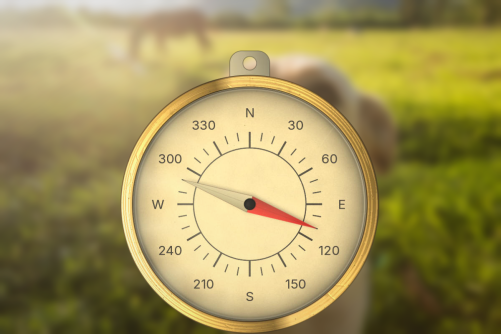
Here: **110** °
